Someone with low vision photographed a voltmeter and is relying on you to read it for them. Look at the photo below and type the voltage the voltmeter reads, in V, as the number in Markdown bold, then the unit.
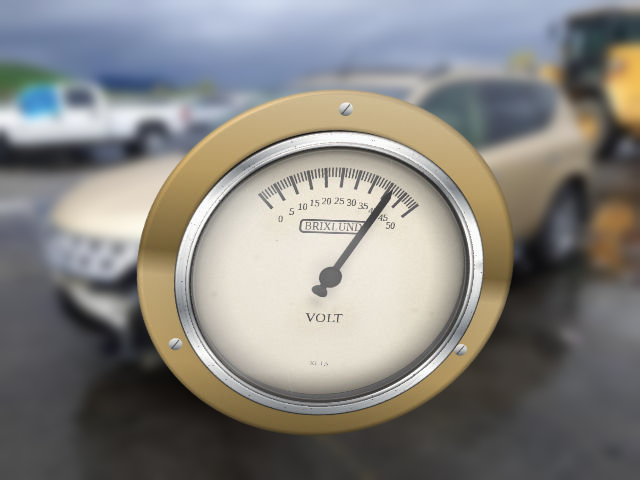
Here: **40** V
